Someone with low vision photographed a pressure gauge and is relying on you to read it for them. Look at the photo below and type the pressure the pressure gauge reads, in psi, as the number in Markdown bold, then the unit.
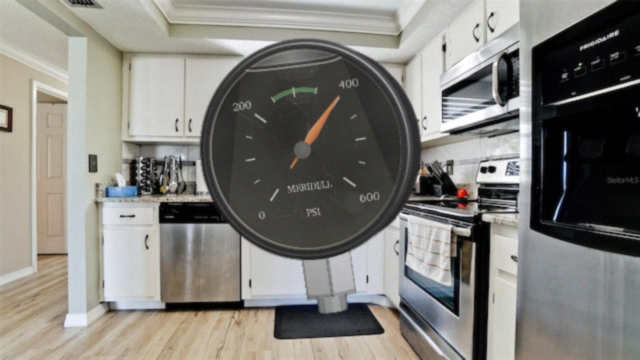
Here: **400** psi
